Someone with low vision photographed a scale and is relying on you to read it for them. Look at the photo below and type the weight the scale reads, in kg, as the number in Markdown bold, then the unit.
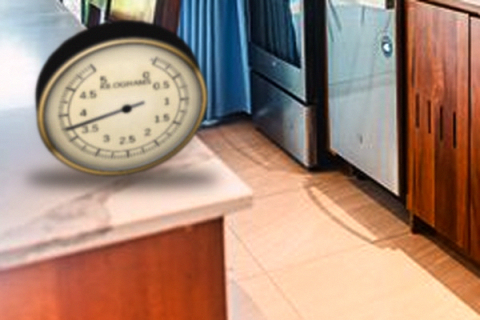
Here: **3.75** kg
